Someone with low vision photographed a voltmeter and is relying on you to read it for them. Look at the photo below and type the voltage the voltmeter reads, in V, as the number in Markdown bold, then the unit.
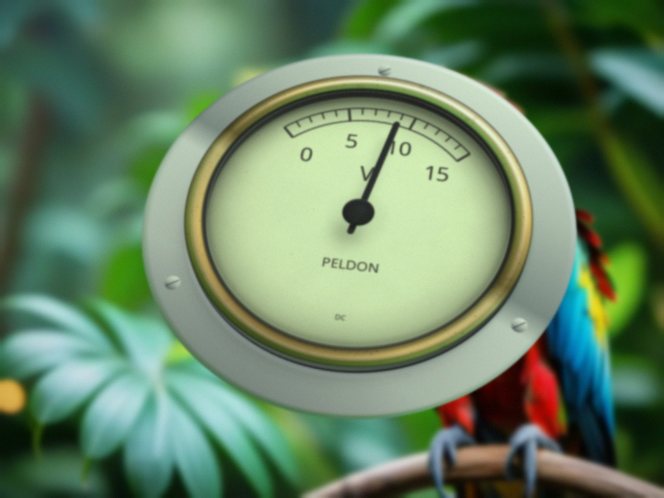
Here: **9** V
